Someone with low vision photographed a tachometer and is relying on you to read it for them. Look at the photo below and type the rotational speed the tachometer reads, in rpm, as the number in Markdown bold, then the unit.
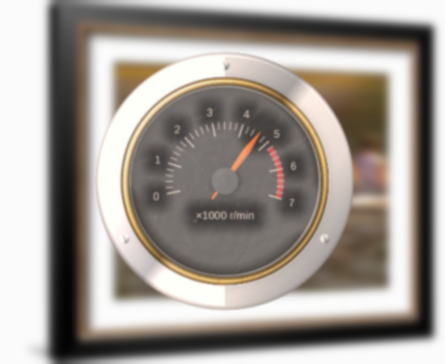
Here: **4600** rpm
